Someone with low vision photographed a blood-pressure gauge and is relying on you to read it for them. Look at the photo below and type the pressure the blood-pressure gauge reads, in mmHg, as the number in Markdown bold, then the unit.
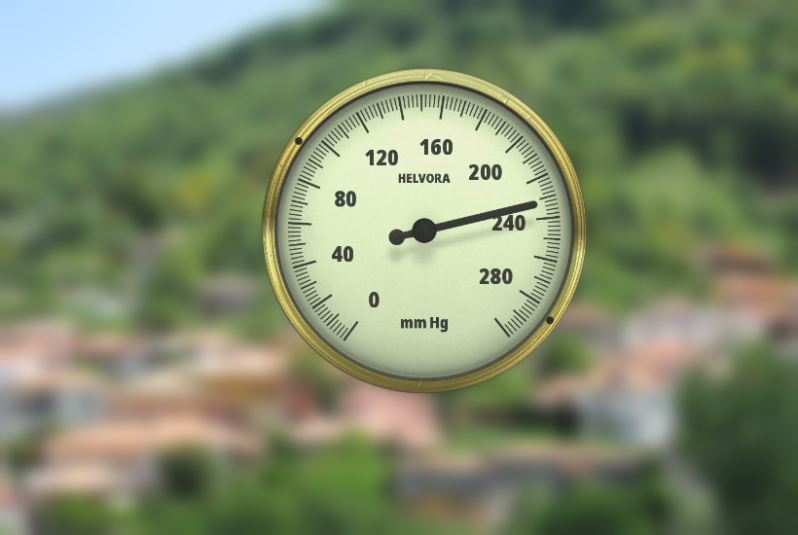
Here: **232** mmHg
